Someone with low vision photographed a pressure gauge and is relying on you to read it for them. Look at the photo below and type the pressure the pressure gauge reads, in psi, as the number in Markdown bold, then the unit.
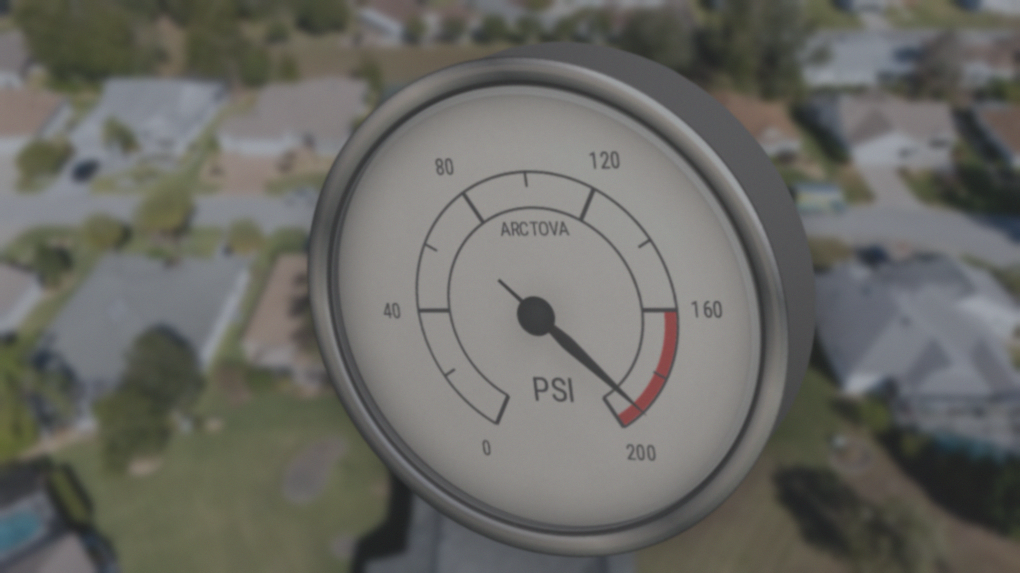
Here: **190** psi
